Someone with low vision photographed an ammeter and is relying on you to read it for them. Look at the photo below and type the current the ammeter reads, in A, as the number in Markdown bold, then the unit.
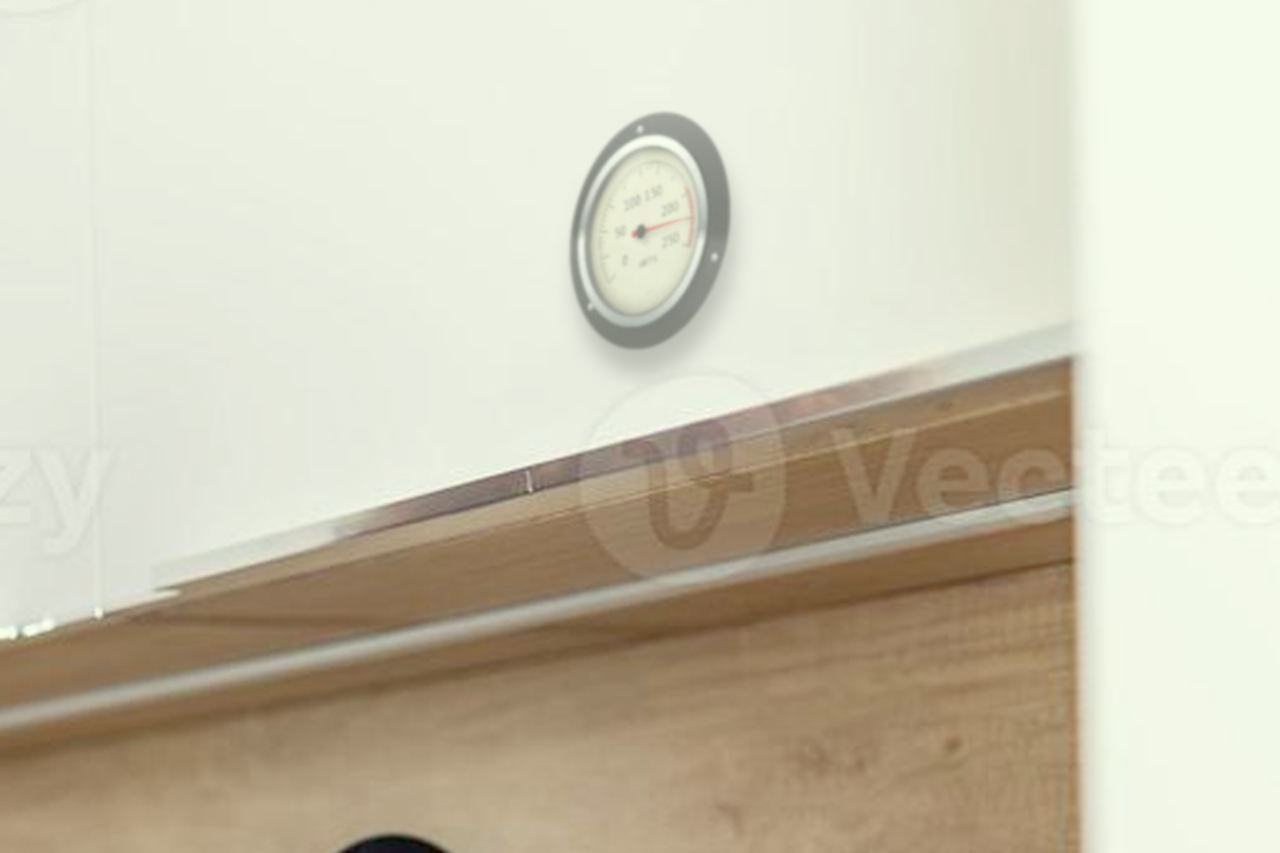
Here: **225** A
